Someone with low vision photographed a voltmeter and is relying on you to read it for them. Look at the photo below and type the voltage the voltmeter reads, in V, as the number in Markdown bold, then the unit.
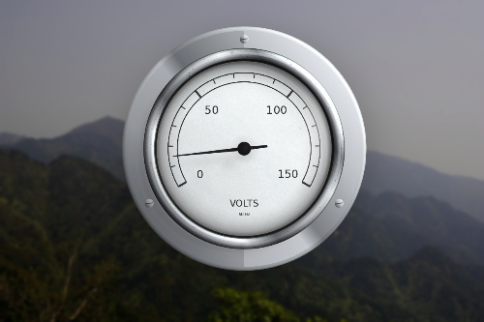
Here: **15** V
